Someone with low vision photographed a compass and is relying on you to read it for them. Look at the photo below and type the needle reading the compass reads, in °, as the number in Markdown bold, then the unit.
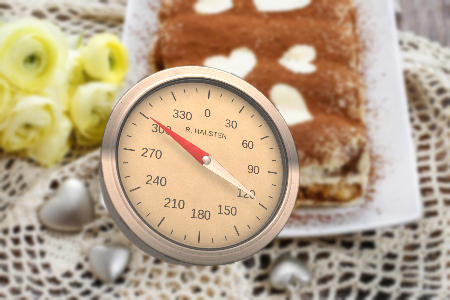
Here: **300** °
